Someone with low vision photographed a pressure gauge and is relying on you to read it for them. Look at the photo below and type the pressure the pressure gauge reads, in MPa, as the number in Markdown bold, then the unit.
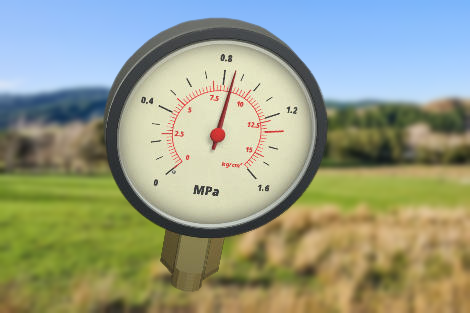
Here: **0.85** MPa
